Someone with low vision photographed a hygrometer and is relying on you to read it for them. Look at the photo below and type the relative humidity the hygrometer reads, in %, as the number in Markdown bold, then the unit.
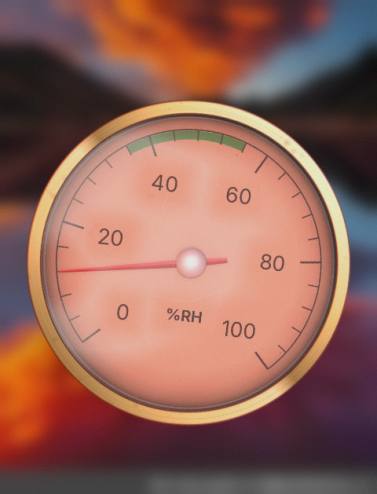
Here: **12** %
